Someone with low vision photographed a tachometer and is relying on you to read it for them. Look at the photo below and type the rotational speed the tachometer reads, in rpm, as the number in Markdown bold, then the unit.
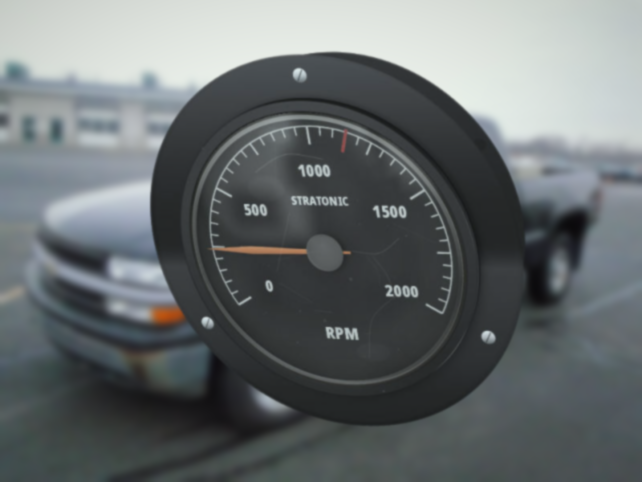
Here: **250** rpm
